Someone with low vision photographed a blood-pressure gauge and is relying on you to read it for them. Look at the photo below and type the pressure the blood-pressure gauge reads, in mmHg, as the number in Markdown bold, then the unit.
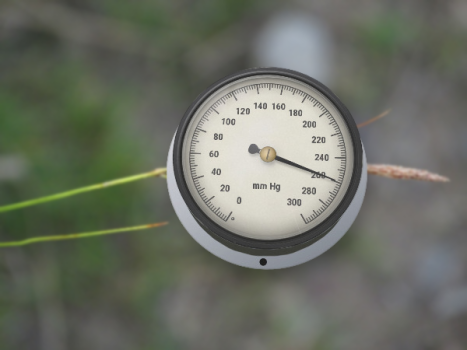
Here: **260** mmHg
